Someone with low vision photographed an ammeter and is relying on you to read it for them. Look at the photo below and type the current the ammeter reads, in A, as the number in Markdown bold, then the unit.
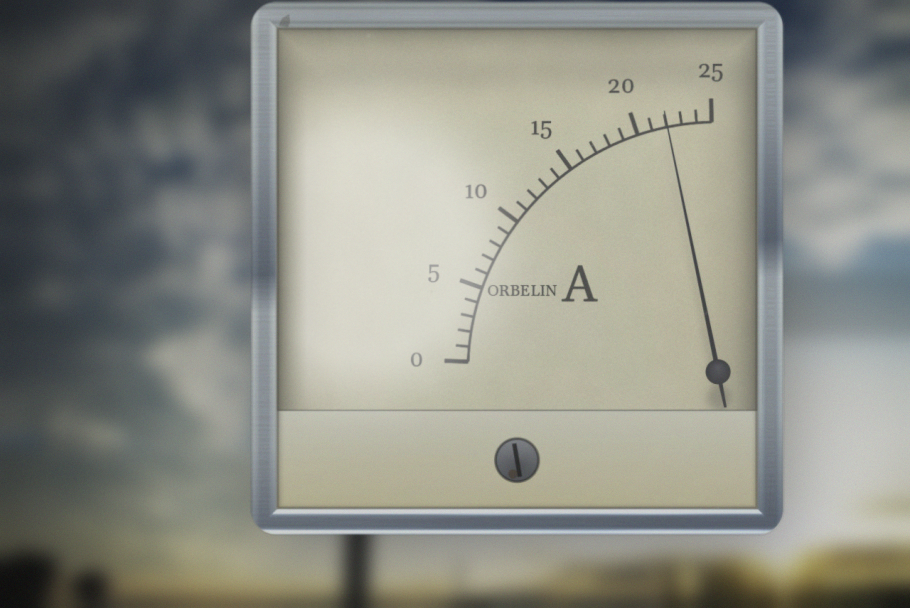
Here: **22** A
